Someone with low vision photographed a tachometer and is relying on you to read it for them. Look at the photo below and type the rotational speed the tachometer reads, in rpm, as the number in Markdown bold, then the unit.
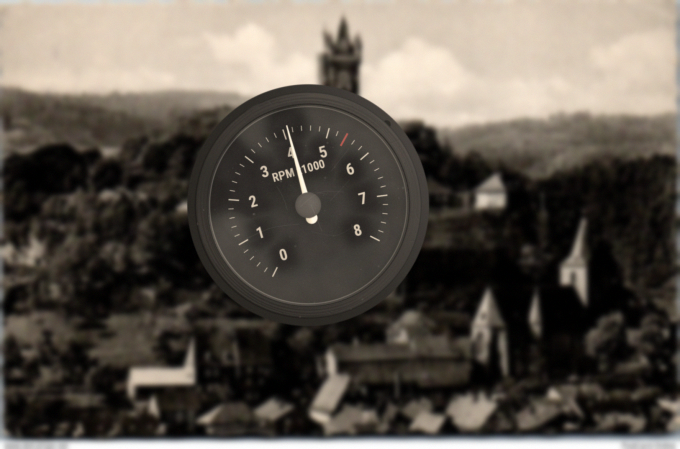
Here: **4100** rpm
